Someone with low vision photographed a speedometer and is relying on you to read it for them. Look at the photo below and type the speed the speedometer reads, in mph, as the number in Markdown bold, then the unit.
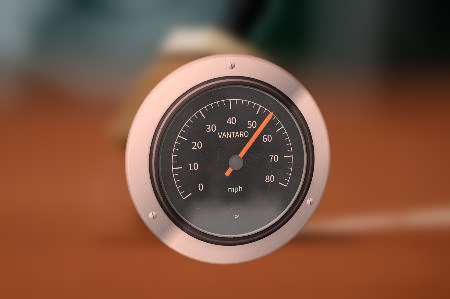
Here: **54** mph
